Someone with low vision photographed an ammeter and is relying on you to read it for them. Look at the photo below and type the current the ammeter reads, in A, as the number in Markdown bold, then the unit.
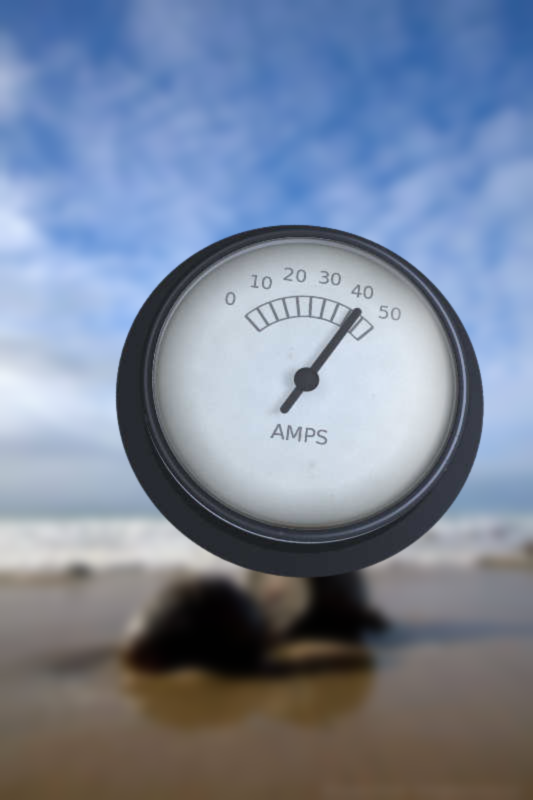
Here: **42.5** A
